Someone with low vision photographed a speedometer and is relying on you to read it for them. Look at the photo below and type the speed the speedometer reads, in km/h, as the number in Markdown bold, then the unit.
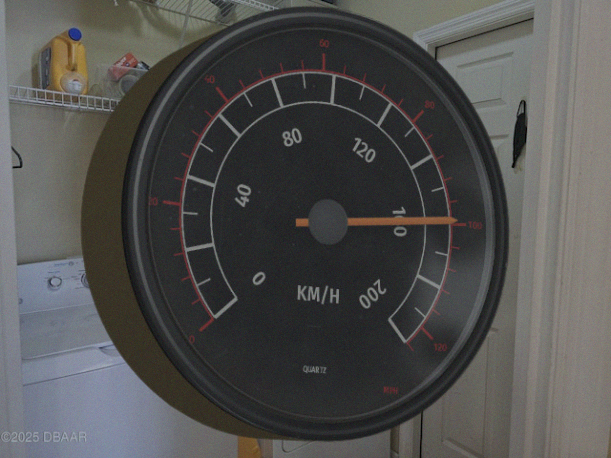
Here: **160** km/h
